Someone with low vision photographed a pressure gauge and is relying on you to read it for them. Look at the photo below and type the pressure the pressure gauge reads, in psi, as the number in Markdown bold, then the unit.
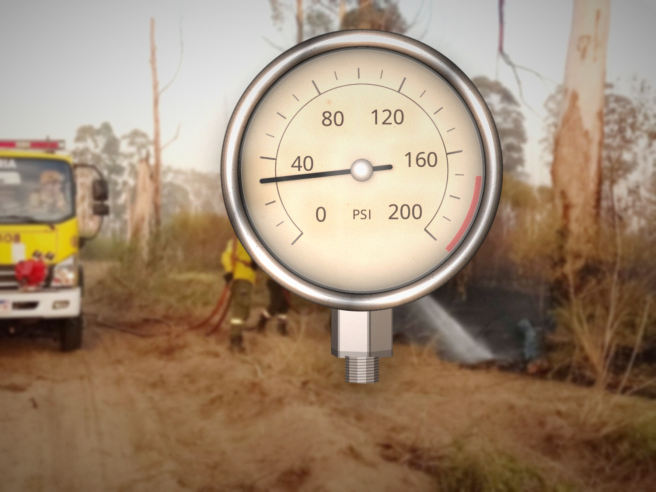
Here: **30** psi
